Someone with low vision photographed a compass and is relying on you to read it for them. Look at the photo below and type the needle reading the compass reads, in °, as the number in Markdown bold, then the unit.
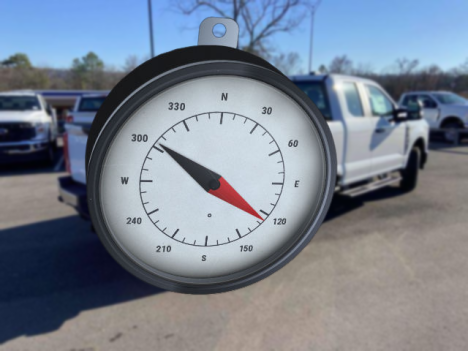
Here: **125** °
